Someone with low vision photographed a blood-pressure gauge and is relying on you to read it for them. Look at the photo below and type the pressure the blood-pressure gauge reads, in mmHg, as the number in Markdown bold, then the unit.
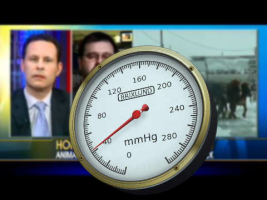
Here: **40** mmHg
